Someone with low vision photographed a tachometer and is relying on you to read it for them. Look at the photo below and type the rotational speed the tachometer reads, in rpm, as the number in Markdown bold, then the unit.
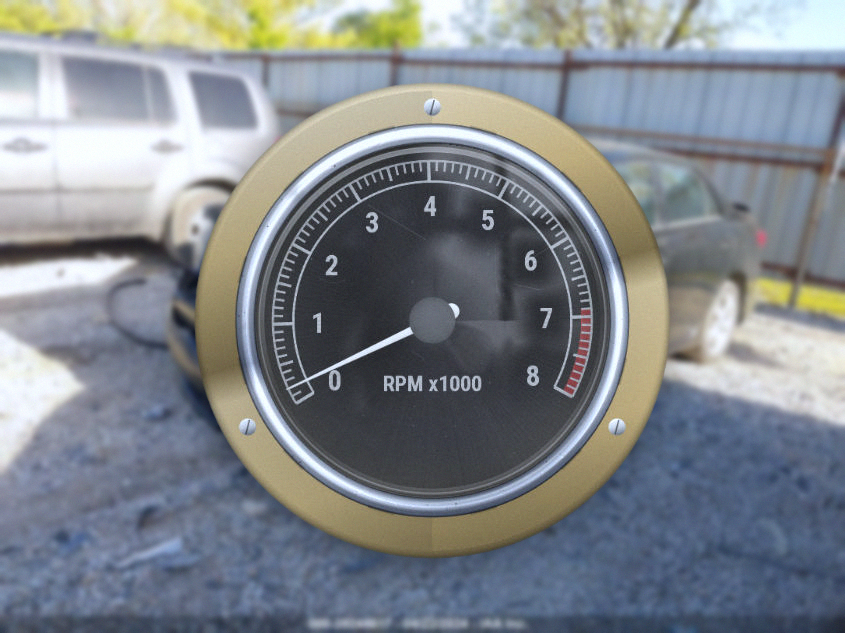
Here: **200** rpm
